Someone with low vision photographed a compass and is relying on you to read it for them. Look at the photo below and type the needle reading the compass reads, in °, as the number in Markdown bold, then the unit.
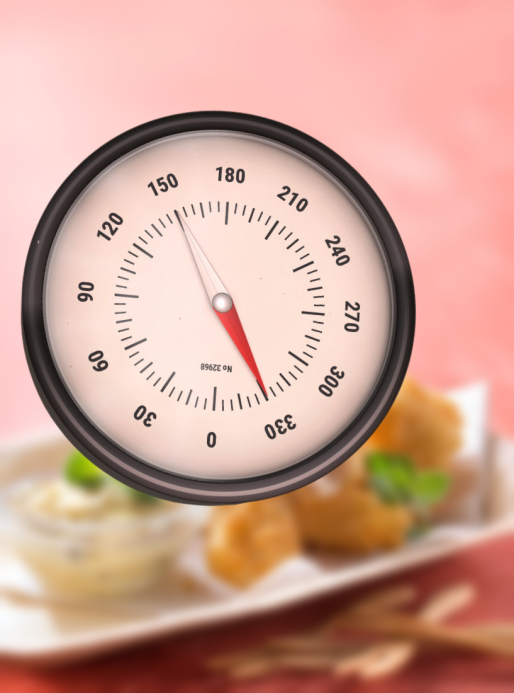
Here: **330** °
